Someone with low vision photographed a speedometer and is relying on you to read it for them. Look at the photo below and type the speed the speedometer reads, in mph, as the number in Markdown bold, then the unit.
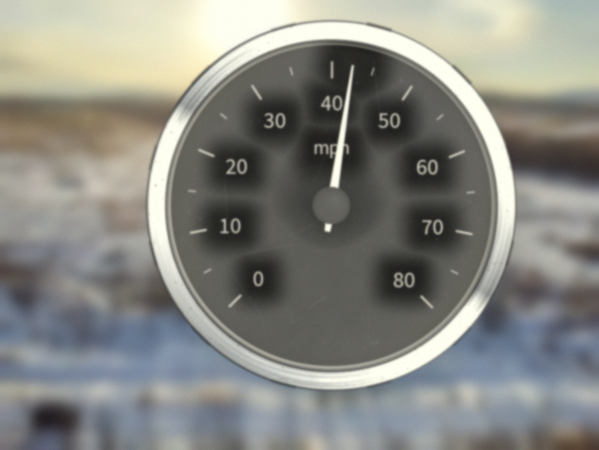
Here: **42.5** mph
